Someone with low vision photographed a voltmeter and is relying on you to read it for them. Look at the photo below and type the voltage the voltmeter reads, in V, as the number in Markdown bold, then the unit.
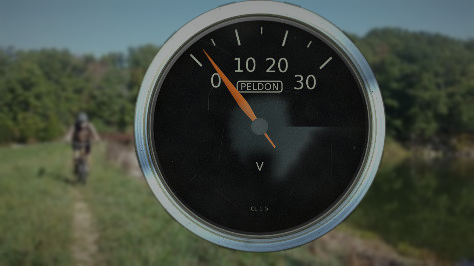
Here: **2.5** V
